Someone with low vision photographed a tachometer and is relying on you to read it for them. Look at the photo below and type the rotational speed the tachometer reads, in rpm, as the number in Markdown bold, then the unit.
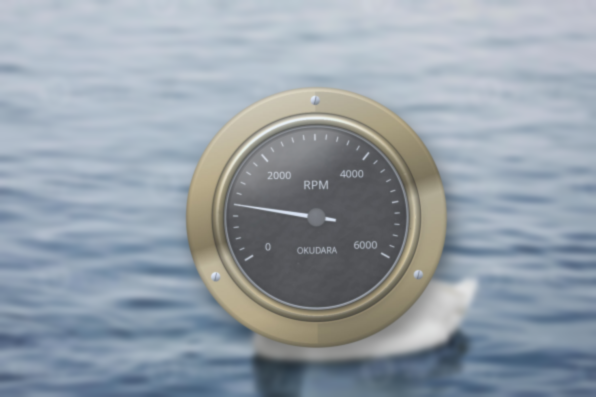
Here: **1000** rpm
